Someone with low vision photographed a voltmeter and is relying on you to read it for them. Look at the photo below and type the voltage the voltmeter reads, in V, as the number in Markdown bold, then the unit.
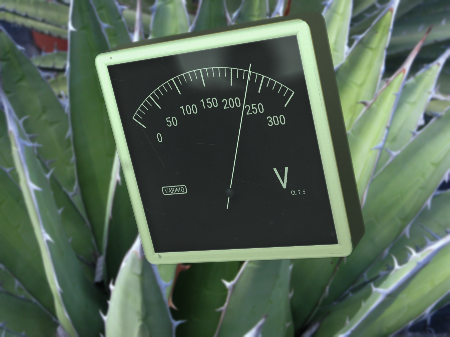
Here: **230** V
